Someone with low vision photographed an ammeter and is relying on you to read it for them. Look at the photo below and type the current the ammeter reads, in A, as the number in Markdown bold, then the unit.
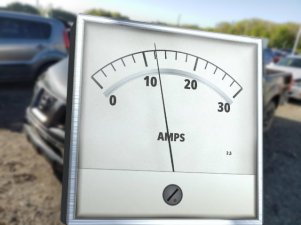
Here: **12** A
